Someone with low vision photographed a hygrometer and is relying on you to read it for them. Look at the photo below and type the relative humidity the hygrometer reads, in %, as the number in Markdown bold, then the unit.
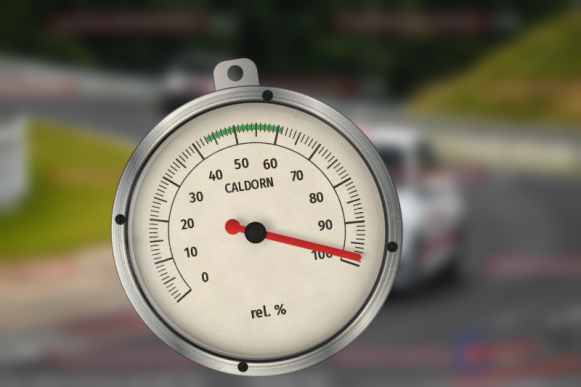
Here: **98** %
